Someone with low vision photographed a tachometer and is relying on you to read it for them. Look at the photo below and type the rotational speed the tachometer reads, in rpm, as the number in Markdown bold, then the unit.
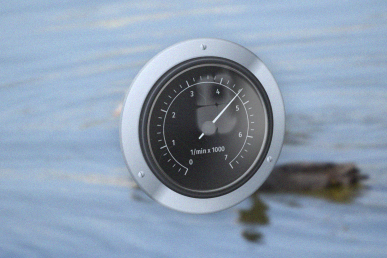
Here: **4600** rpm
